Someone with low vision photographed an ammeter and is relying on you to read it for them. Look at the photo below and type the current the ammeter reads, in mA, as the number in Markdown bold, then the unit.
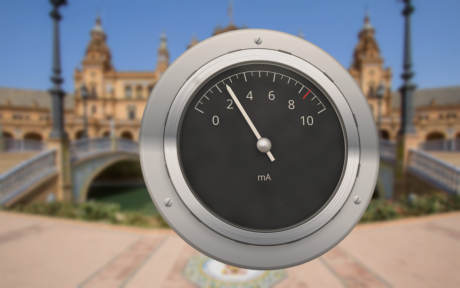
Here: **2.5** mA
